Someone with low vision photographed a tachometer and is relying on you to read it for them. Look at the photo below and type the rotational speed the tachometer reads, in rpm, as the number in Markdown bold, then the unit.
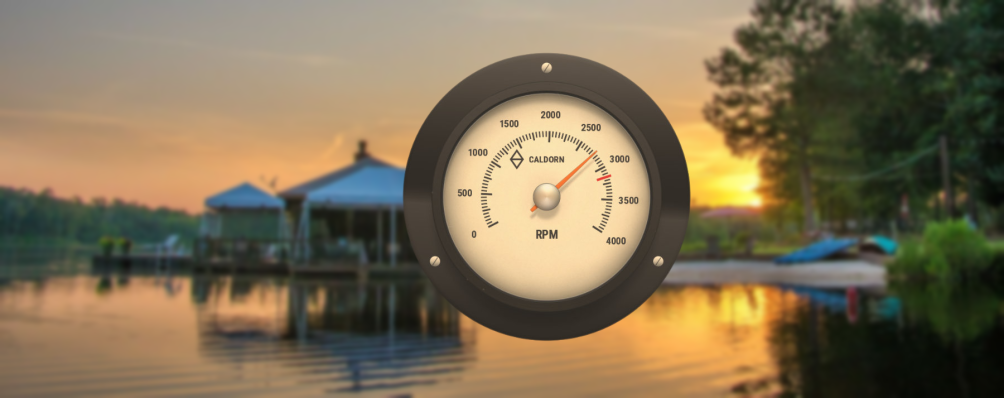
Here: **2750** rpm
